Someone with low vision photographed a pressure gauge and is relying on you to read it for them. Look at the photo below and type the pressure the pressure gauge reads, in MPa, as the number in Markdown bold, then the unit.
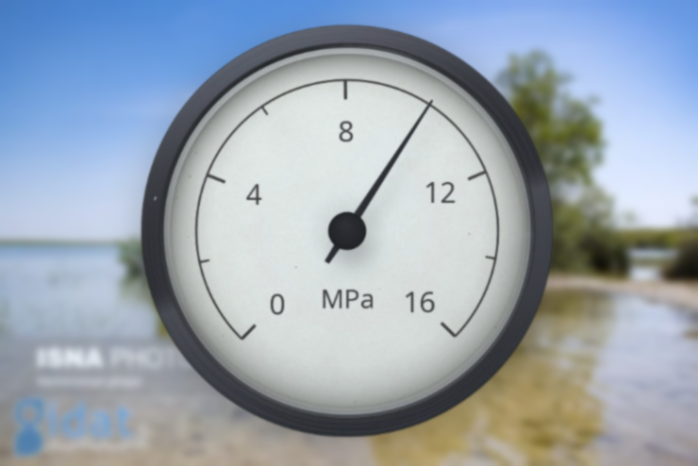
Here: **10** MPa
